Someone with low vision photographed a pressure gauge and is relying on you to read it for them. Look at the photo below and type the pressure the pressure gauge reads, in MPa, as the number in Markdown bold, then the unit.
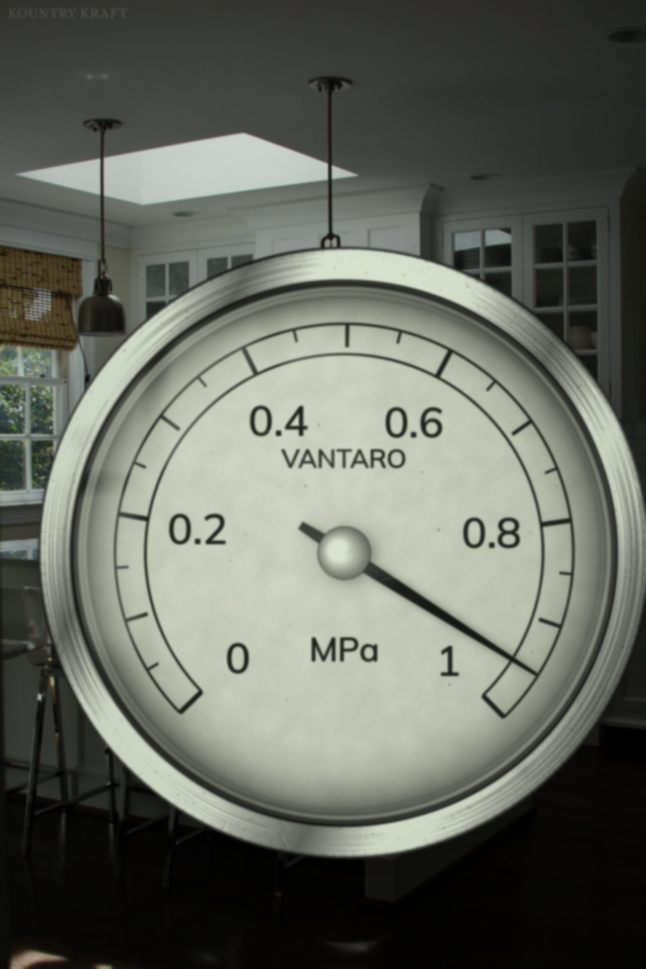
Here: **0.95** MPa
